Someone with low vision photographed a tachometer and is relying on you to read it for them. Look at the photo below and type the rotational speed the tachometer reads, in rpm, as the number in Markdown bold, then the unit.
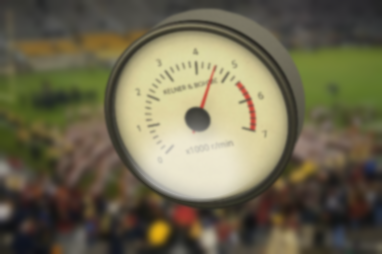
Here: **4600** rpm
